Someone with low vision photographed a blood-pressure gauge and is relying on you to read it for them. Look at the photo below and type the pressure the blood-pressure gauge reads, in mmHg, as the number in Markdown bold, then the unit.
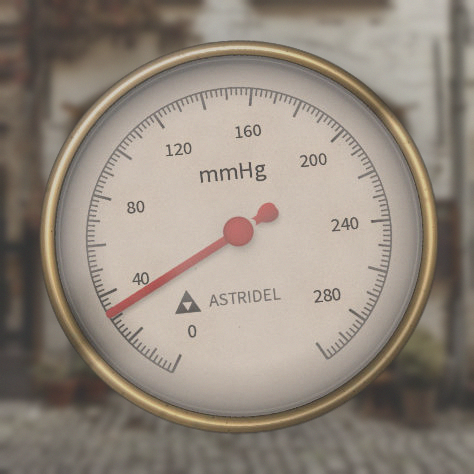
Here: **32** mmHg
